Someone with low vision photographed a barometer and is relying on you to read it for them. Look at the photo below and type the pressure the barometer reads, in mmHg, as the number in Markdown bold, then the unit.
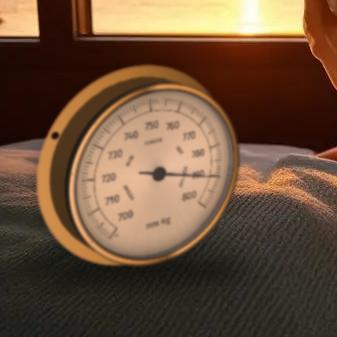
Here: **790** mmHg
